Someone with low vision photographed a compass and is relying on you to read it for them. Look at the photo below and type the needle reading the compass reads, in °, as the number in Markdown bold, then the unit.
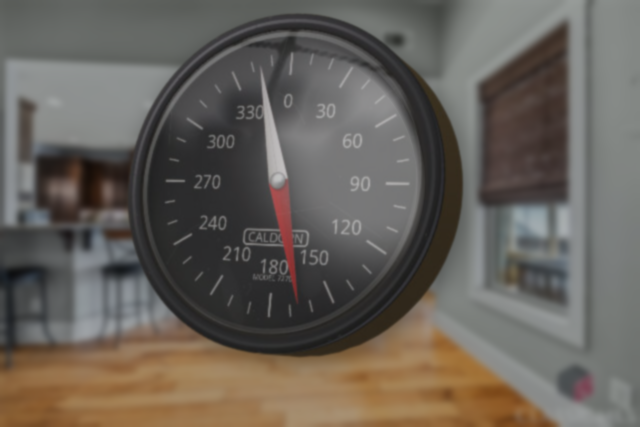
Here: **165** °
